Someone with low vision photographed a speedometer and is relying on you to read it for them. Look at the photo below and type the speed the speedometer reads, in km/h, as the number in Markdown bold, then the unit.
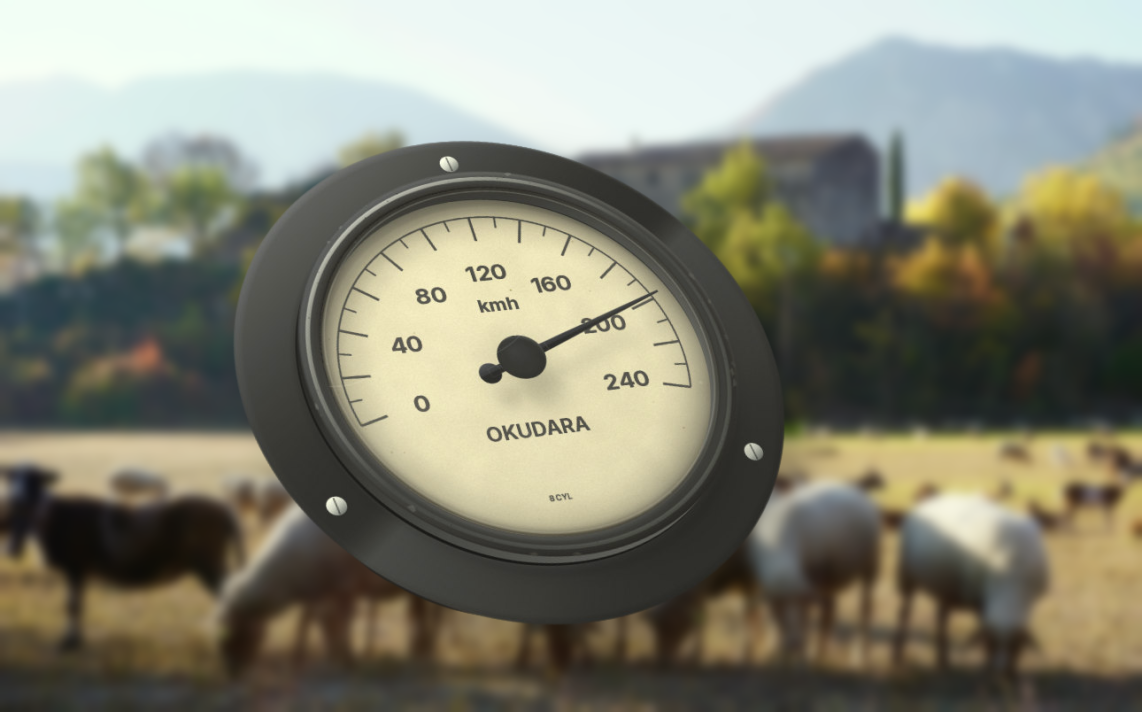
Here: **200** km/h
